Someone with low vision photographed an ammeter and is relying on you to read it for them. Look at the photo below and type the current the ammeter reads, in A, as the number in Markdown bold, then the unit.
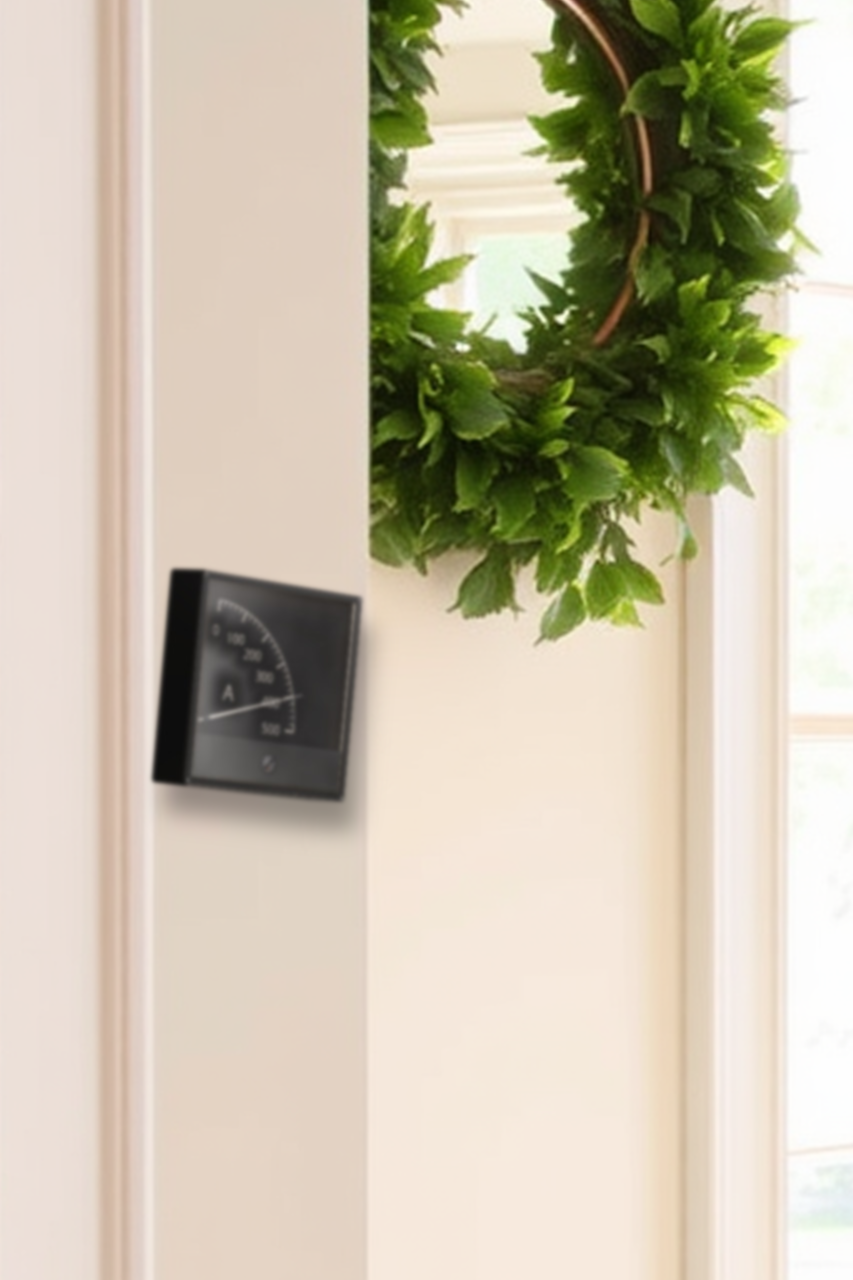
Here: **400** A
